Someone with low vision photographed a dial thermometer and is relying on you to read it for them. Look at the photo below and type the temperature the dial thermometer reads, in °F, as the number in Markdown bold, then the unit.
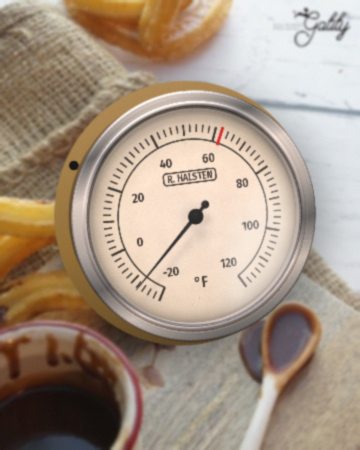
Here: **-12** °F
